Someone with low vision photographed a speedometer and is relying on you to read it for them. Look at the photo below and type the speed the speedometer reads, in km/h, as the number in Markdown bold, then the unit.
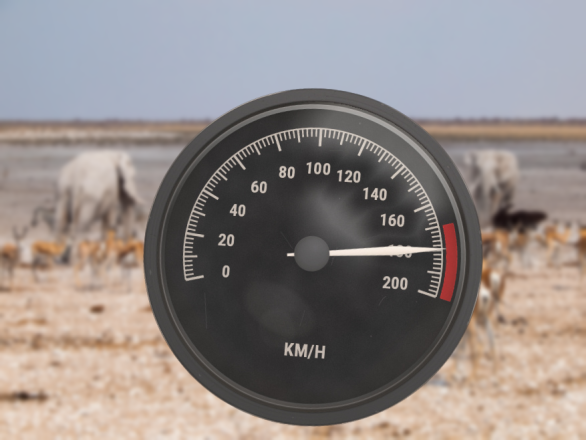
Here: **180** km/h
